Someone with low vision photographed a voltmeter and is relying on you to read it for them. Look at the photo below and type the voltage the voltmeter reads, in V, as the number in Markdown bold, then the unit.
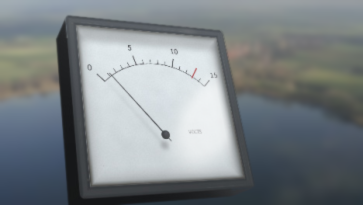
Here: **1** V
